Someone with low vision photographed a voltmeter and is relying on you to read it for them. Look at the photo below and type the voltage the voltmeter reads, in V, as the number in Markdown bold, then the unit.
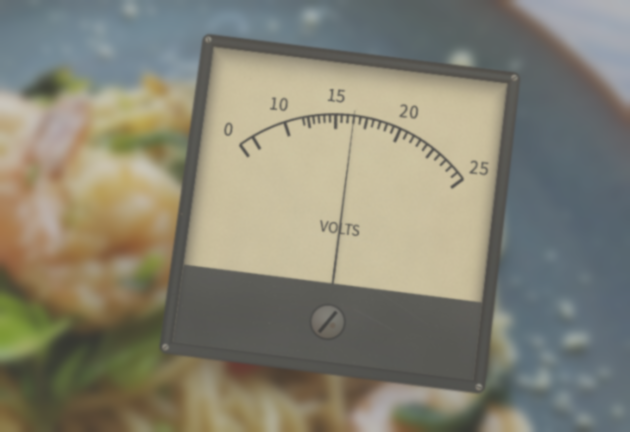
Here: **16.5** V
